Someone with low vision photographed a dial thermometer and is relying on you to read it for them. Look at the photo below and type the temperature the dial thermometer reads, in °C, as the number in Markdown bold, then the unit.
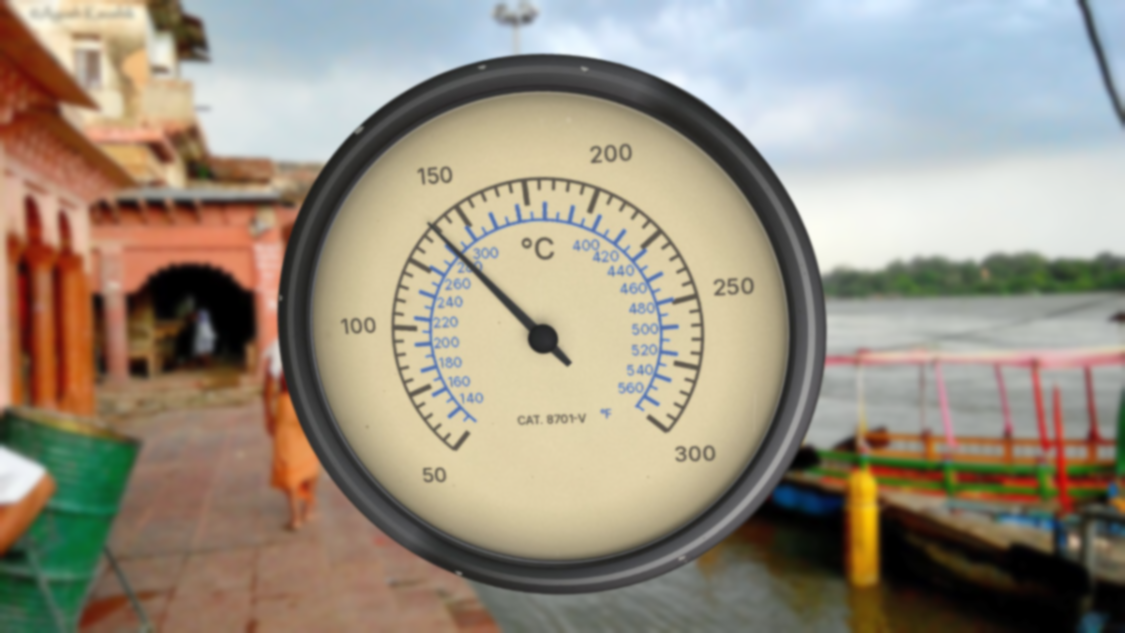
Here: **140** °C
